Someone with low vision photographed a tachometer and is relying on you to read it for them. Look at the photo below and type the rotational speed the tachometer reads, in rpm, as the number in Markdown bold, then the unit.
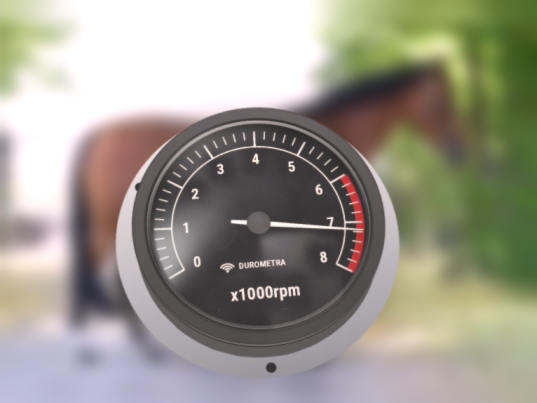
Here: **7200** rpm
